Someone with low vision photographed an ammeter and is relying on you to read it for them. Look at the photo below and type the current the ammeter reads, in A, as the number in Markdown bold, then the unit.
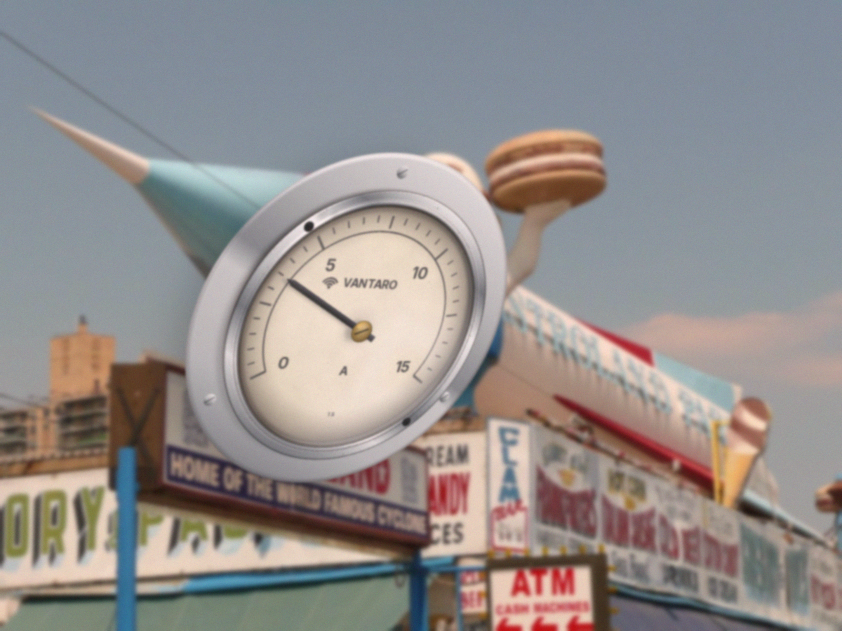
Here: **3.5** A
